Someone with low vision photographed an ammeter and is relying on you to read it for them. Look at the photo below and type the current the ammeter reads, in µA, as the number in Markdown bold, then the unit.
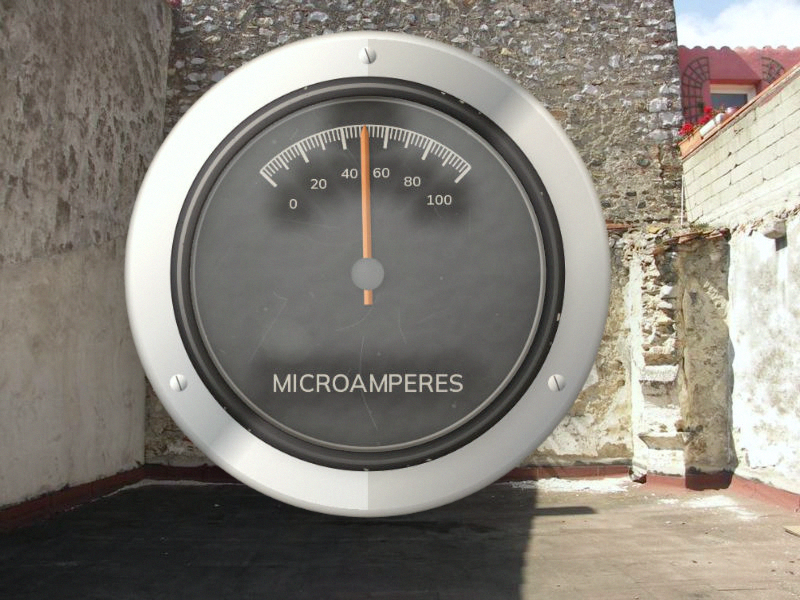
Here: **50** µA
